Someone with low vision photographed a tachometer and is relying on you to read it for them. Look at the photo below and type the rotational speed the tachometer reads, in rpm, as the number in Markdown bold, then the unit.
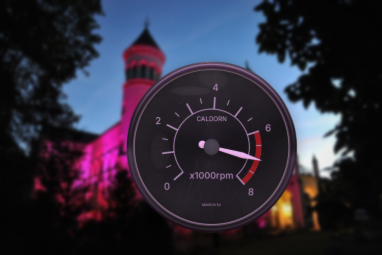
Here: **7000** rpm
